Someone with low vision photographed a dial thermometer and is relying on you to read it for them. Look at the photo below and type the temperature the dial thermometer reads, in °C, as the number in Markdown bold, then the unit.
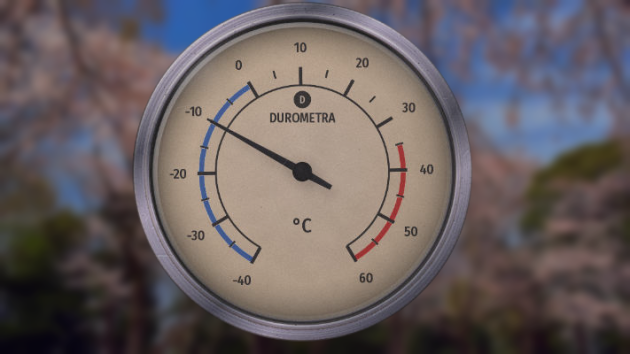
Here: **-10** °C
